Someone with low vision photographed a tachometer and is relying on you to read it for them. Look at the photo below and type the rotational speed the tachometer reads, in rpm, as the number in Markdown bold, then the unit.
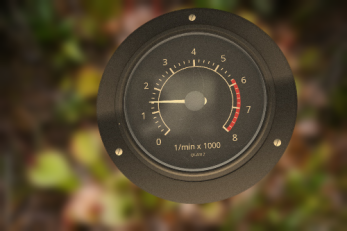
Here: **1400** rpm
